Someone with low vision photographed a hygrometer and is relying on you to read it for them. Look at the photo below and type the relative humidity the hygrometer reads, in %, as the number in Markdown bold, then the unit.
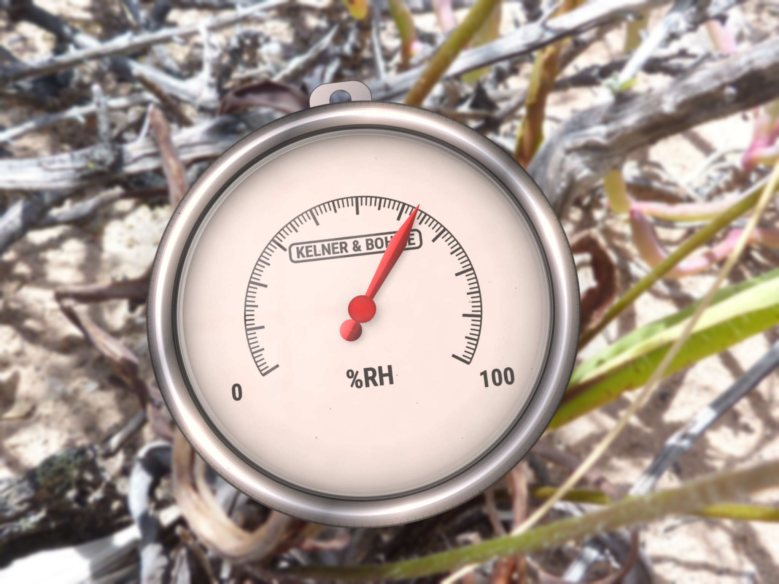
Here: **63** %
